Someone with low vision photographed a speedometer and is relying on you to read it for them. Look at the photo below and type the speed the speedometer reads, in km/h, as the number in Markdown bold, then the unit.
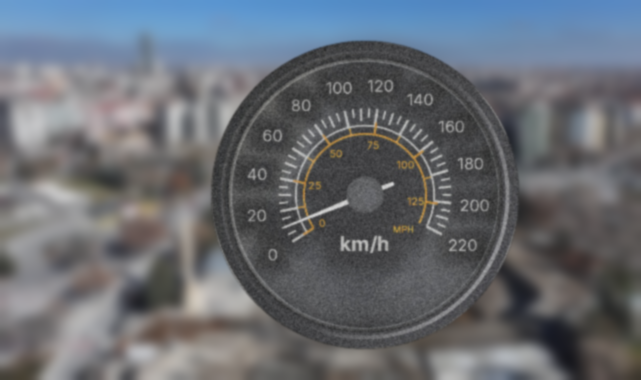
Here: **10** km/h
